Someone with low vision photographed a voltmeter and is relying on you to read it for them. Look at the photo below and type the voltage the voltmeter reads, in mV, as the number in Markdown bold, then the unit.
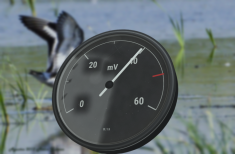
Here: **40** mV
